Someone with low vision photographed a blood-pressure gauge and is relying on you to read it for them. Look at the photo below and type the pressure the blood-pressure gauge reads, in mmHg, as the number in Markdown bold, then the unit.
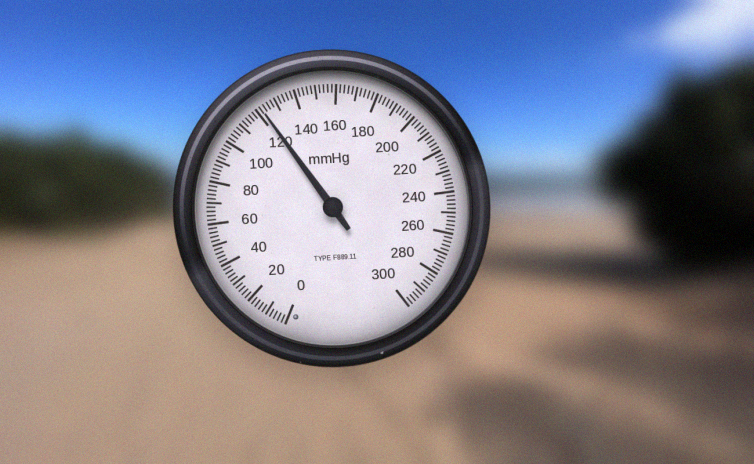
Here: **122** mmHg
